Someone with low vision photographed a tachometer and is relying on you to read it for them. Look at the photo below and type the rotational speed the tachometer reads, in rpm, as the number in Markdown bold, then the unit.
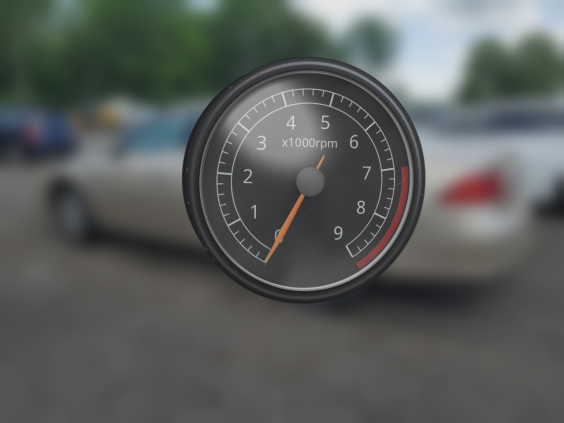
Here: **0** rpm
